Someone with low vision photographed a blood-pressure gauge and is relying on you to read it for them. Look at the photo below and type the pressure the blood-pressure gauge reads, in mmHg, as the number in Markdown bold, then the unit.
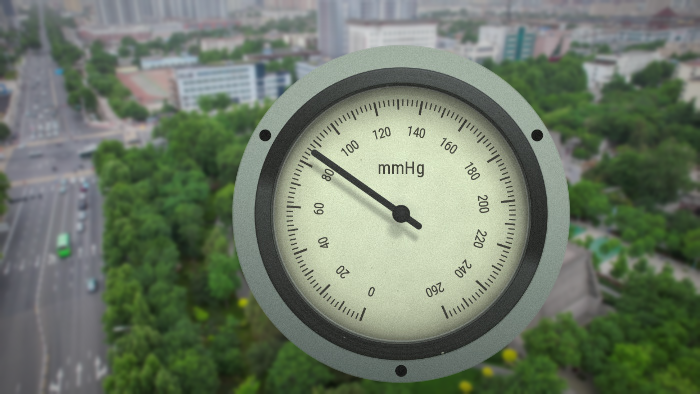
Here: **86** mmHg
